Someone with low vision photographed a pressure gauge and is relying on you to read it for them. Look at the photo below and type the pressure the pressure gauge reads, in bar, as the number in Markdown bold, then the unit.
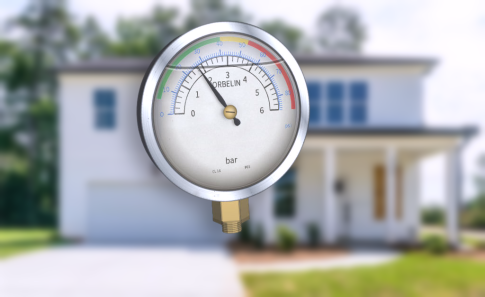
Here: **1.8** bar
